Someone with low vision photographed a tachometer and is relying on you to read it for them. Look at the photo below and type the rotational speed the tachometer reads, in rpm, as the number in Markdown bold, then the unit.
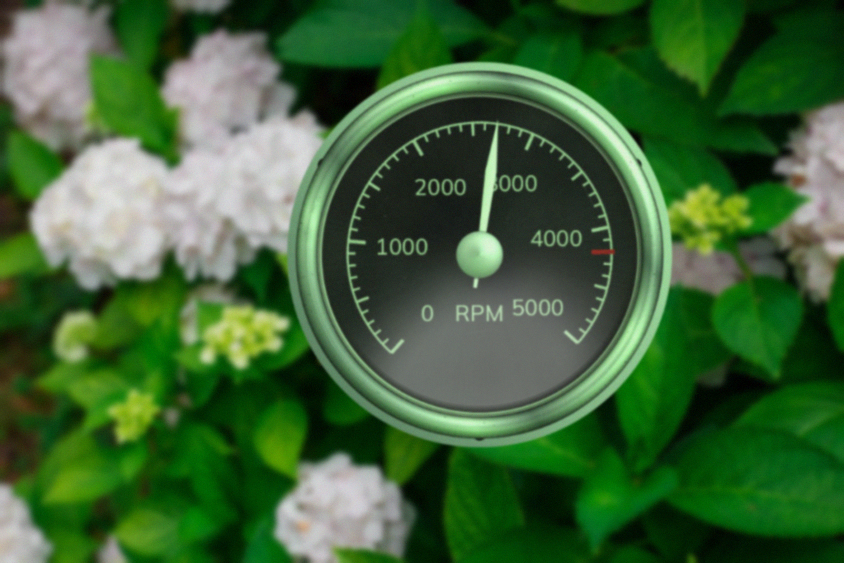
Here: **2700** rpm
